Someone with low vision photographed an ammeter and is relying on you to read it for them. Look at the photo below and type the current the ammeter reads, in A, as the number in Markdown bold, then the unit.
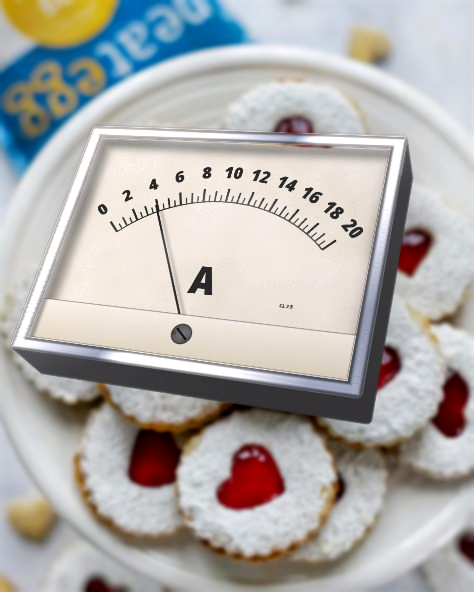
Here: **4** A
